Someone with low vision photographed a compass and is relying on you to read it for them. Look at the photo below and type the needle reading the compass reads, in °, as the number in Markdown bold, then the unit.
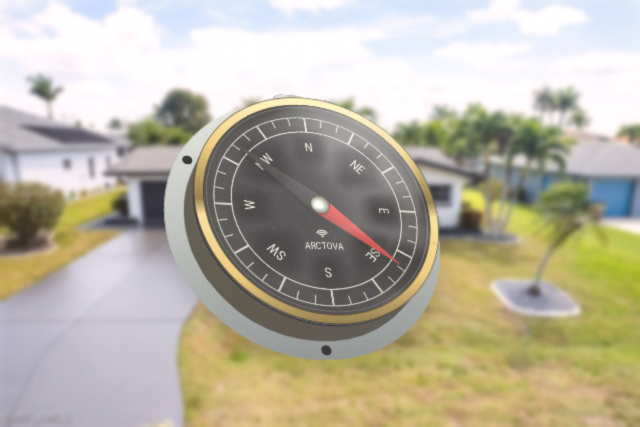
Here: **130** °
